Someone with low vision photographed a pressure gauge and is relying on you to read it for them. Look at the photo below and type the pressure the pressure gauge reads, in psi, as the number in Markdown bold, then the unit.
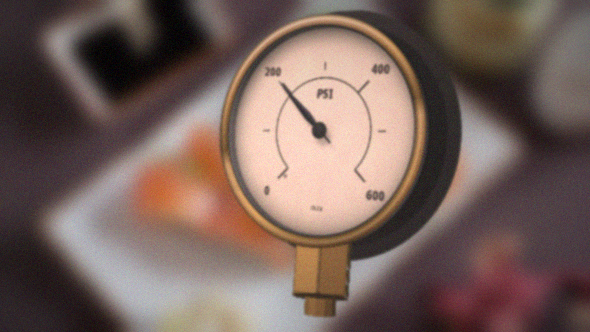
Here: **200** psi
